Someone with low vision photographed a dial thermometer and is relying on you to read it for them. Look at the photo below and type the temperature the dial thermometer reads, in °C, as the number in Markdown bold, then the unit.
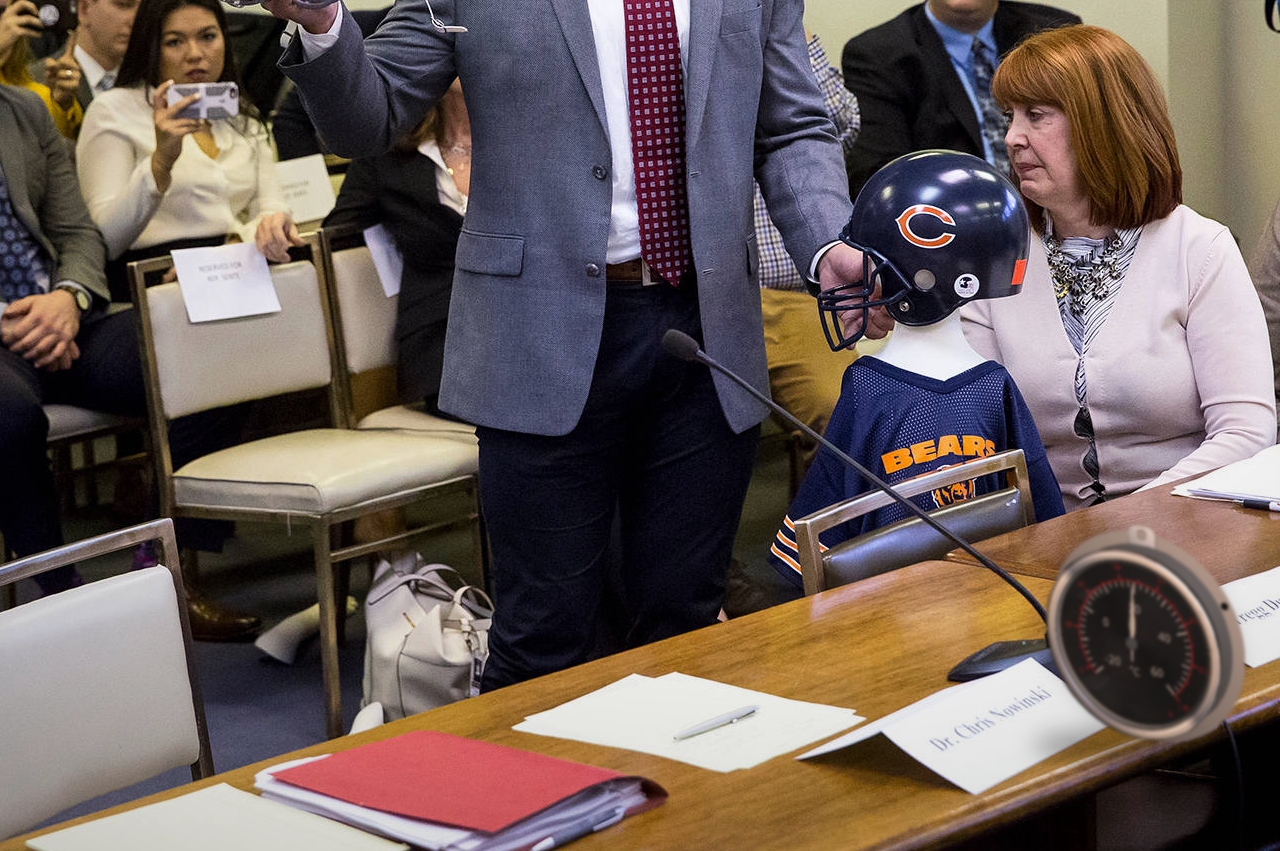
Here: **20** °C
